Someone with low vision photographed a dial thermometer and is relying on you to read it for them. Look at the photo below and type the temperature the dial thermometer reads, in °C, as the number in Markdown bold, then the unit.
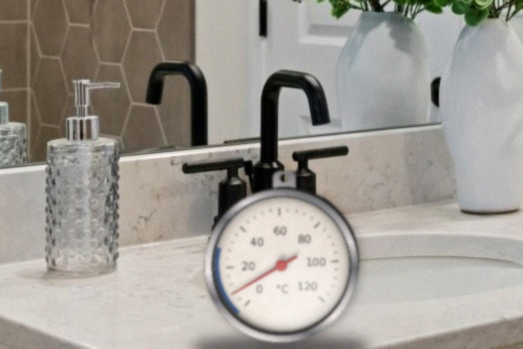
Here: **8** °C
